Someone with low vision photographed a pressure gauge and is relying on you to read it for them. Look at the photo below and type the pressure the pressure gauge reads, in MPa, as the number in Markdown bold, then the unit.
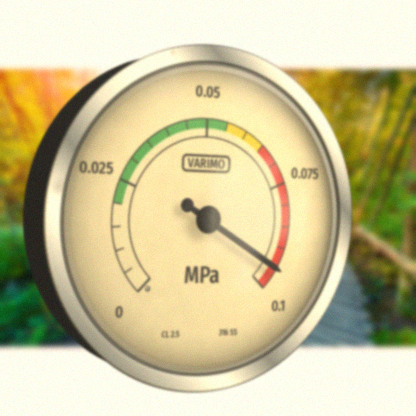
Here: **0.095** MPa
